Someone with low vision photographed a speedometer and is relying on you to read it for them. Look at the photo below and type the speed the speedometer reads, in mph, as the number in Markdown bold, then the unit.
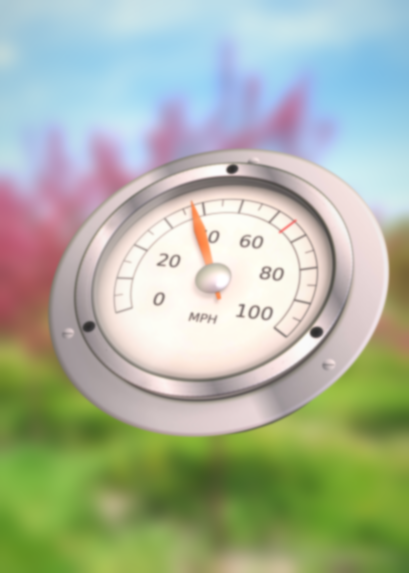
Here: **37.5** mph
